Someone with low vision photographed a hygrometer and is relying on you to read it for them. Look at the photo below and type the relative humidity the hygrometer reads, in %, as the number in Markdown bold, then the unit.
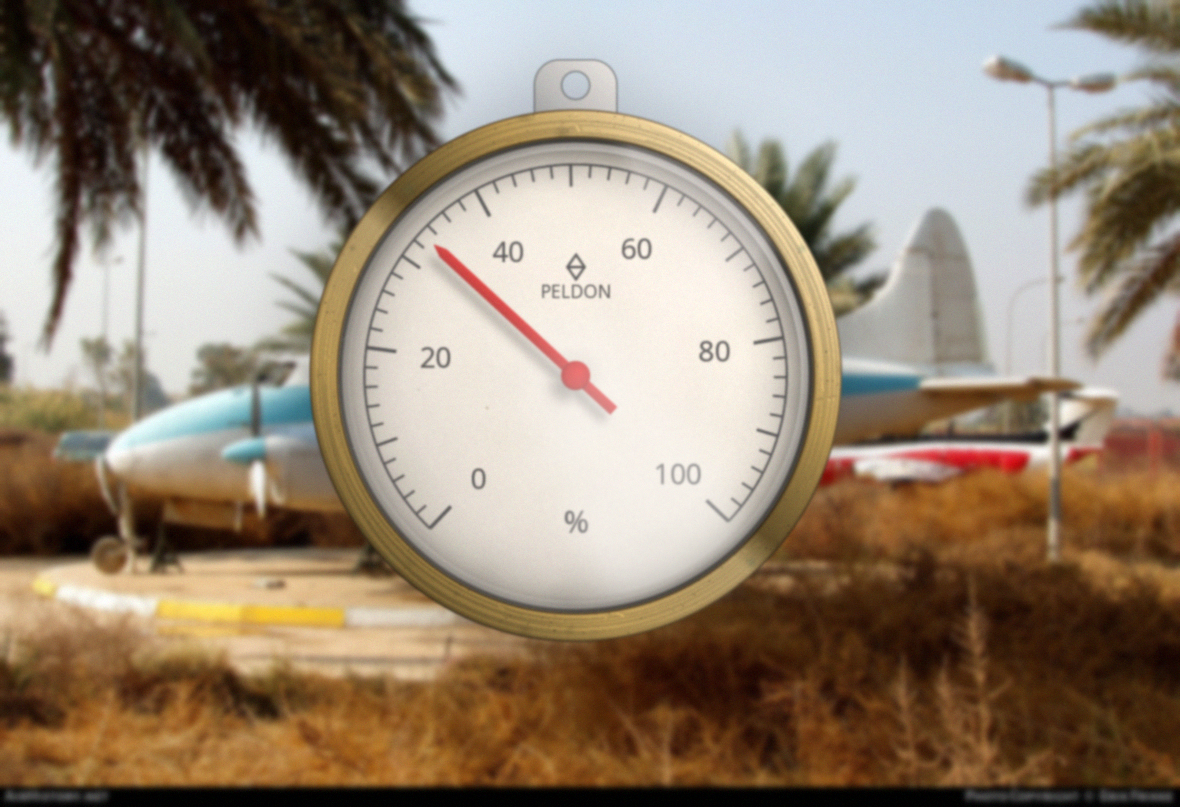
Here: **33** %
